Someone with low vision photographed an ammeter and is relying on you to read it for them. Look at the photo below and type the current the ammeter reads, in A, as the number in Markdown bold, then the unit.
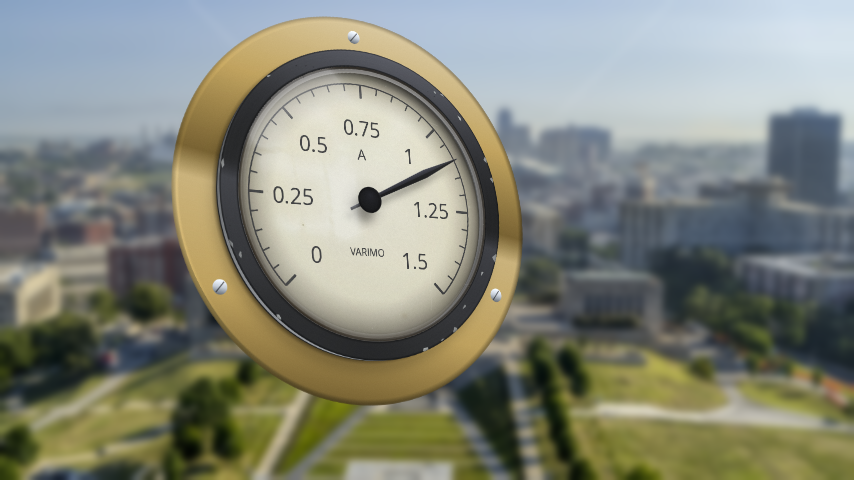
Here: **1.1** A
